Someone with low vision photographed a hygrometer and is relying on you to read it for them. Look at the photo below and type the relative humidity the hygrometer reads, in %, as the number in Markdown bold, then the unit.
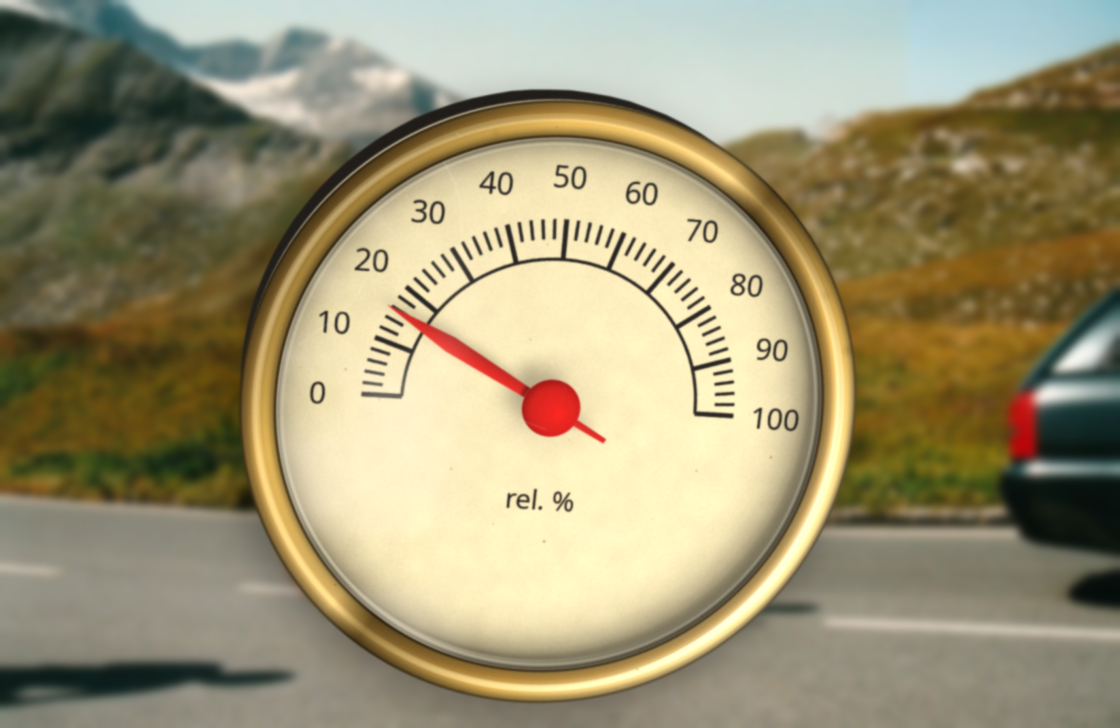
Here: **16** %
